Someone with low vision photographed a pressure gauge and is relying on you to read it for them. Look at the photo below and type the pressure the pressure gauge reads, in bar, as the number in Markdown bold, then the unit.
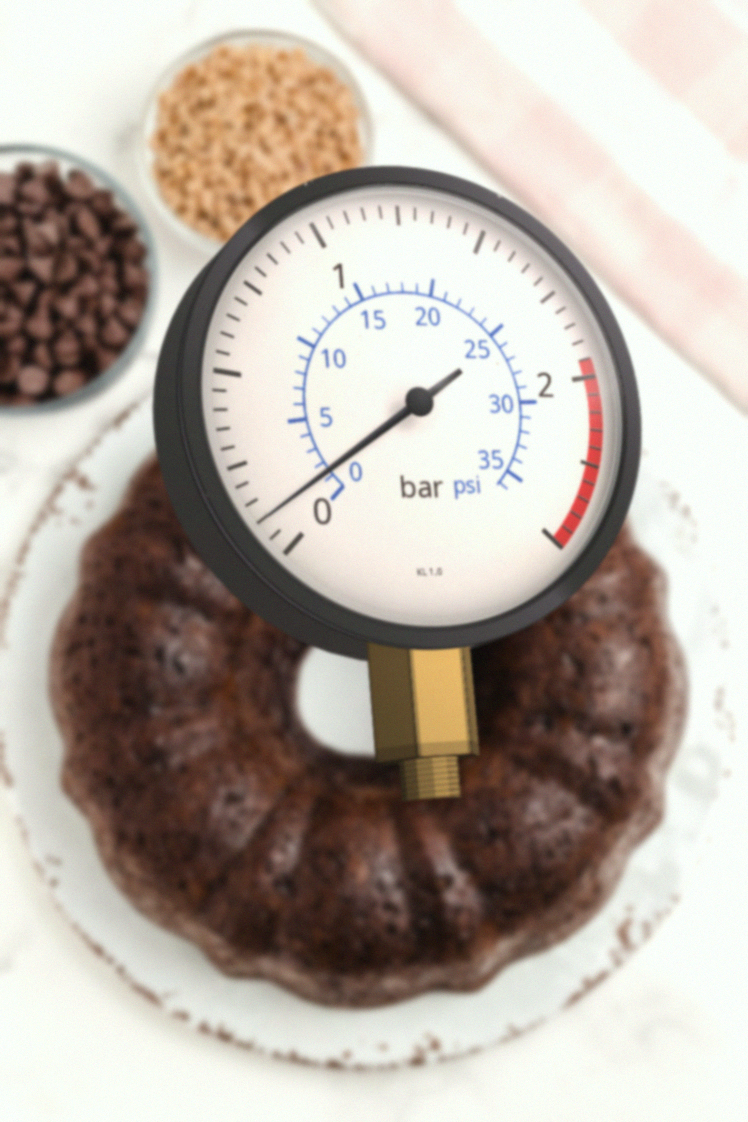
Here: **0.1** bar
